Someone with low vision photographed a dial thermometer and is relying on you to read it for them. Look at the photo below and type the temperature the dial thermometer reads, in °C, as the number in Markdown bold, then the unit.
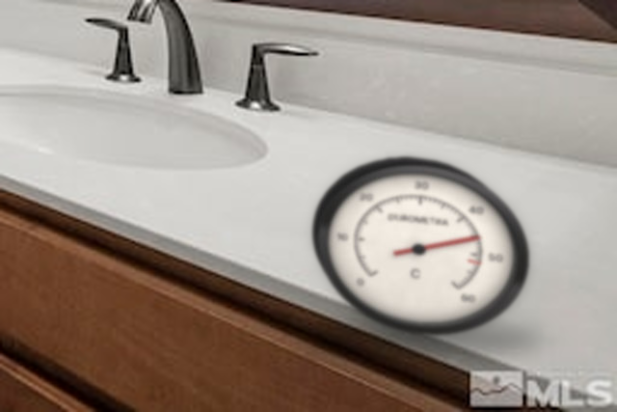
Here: **45** °C
